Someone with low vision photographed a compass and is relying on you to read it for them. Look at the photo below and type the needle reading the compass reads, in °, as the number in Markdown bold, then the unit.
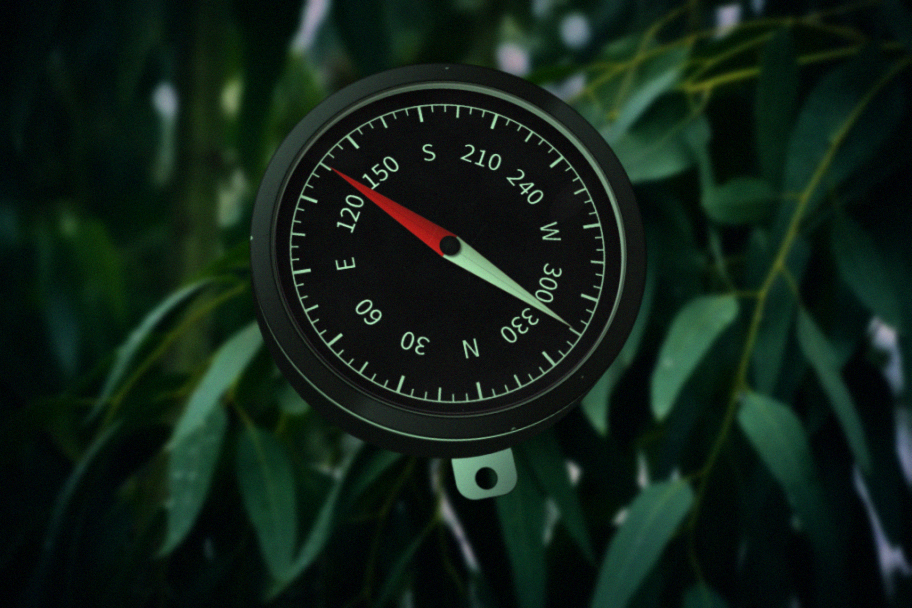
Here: **135** °
